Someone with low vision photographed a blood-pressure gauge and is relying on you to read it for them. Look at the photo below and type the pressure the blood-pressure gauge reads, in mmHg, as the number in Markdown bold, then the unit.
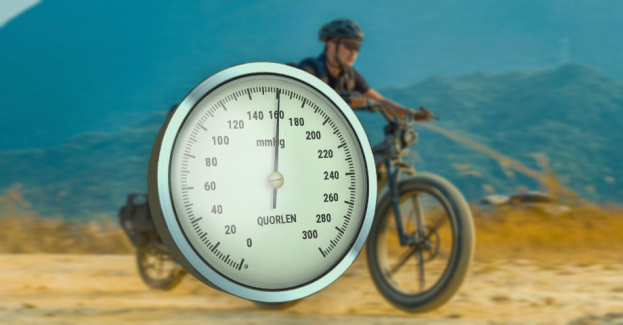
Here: **160** mmHg
